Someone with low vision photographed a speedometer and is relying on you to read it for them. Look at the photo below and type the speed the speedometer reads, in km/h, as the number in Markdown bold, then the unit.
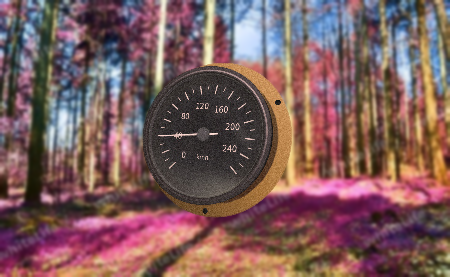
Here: **40** km/h
